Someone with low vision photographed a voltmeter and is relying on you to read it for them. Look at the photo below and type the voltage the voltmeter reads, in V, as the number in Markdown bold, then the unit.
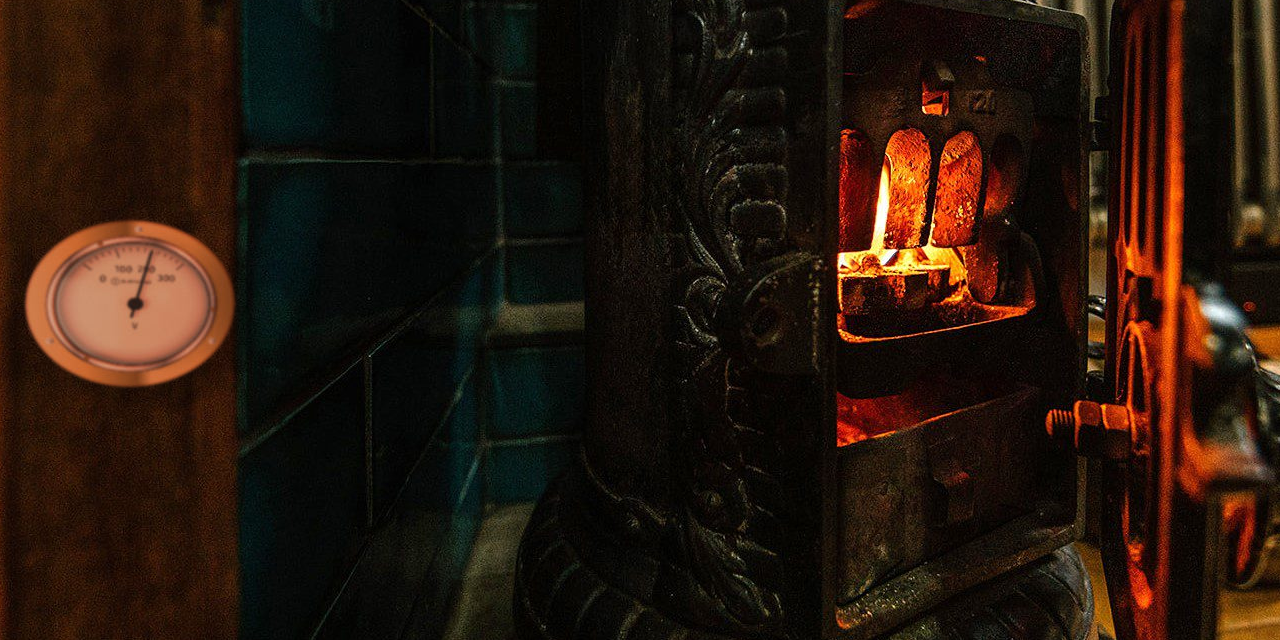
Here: **200** V
